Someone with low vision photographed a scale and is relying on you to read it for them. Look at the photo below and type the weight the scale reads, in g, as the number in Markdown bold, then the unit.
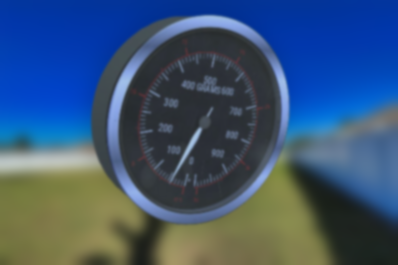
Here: **50** g
